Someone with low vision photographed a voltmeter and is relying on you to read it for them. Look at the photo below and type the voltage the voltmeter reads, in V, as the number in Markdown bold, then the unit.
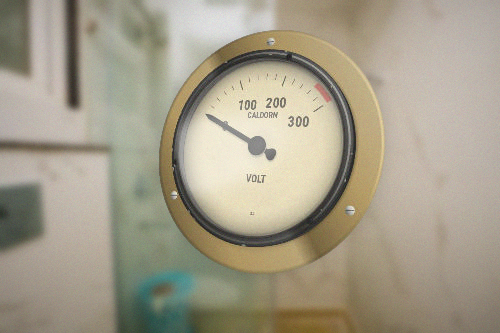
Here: **0** V
